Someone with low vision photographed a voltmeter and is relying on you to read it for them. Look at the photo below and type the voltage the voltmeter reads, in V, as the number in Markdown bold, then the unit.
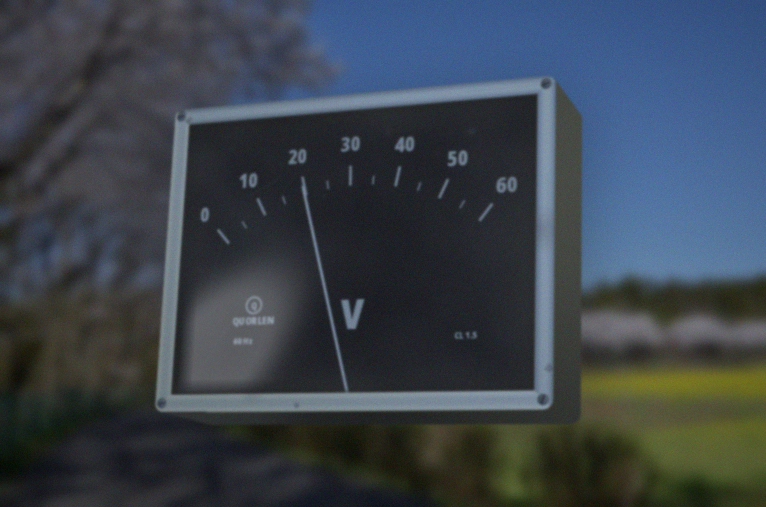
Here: **20** V
